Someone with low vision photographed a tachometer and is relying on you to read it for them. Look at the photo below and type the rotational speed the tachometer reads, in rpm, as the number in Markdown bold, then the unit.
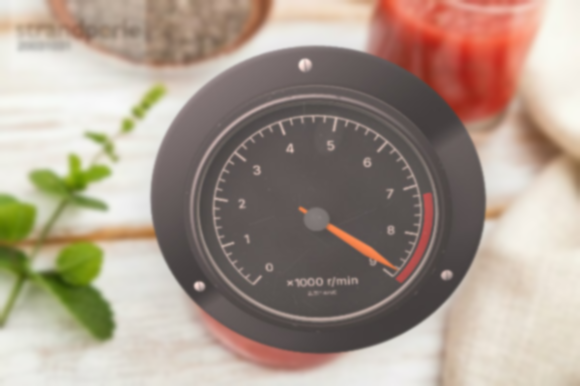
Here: **8800** rpm
